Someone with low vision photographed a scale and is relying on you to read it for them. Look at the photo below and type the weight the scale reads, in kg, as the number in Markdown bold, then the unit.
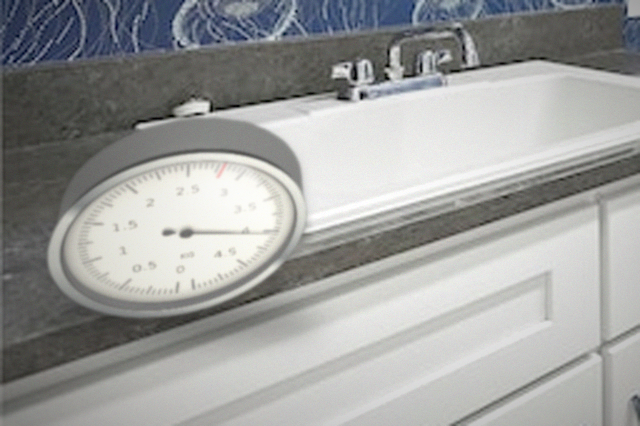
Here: **4** kg
